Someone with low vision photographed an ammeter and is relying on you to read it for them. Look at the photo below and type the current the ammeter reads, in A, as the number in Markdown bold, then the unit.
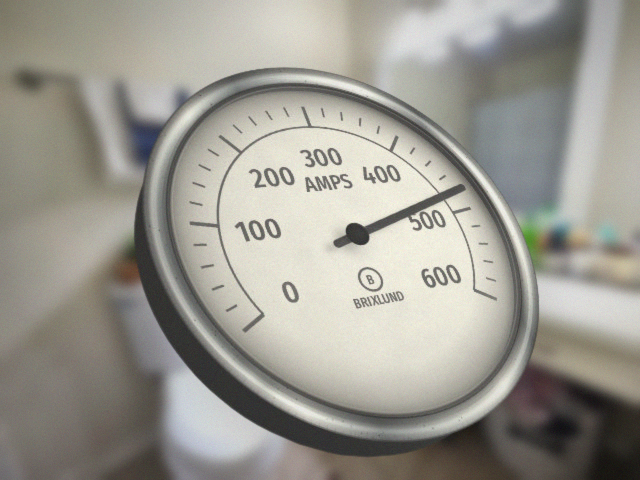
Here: **480** A
